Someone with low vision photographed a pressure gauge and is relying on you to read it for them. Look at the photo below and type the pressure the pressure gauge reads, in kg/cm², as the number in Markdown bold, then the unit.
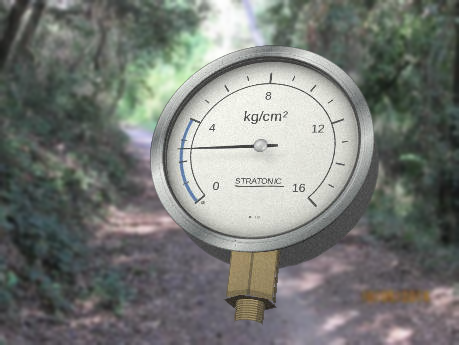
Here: **2.5** kg/cm²
